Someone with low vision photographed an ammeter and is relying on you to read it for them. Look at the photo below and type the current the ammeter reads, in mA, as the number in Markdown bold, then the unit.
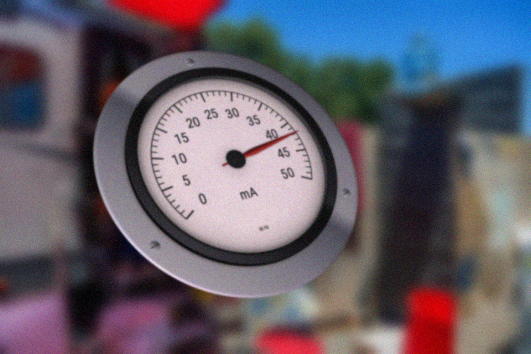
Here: **42** mA
